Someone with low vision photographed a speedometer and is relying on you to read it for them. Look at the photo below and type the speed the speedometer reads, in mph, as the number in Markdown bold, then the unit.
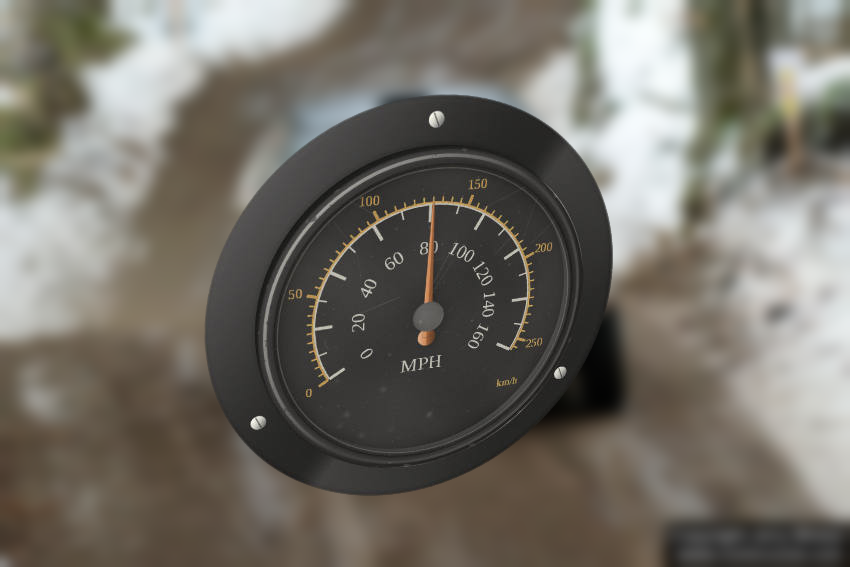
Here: **80** mph
